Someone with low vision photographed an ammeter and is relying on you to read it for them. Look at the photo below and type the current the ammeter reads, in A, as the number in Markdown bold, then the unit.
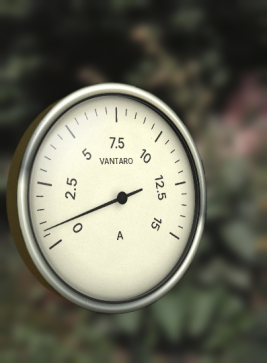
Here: **0.75** A
